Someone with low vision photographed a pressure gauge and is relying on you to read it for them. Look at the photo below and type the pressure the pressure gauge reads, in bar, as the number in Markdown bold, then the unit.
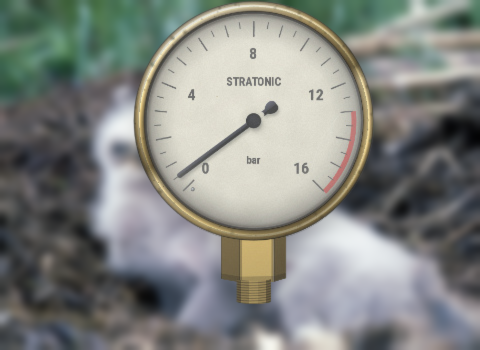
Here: **0.5** bar
